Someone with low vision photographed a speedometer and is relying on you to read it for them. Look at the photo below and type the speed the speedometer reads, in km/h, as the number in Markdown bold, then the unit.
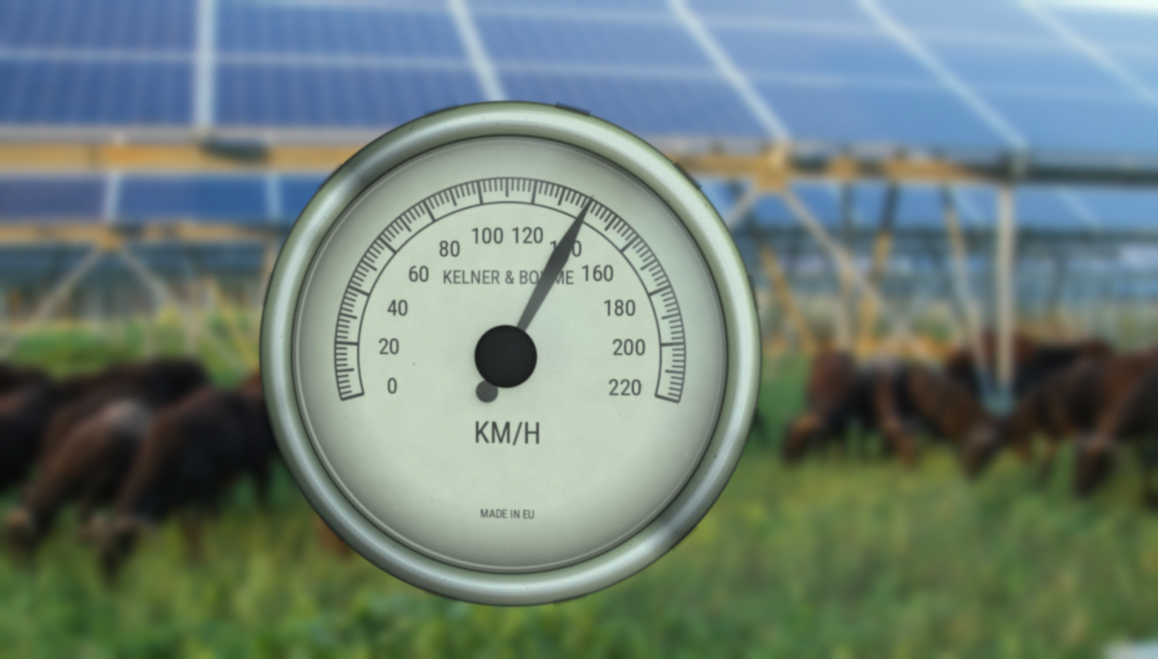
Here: **140** km/h
